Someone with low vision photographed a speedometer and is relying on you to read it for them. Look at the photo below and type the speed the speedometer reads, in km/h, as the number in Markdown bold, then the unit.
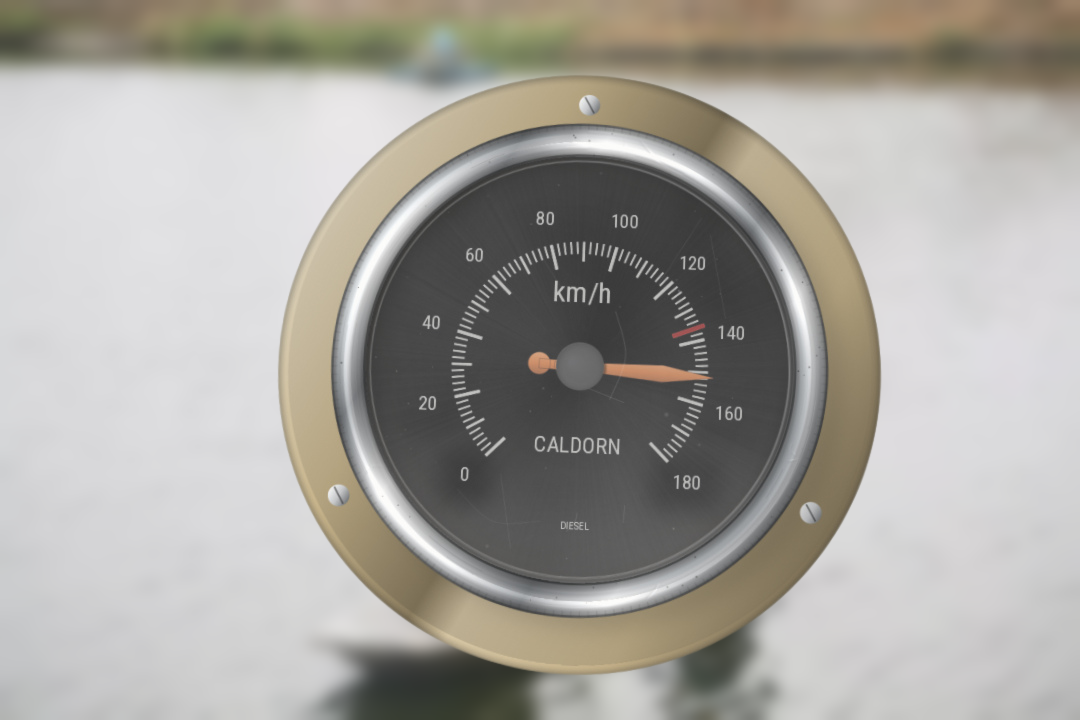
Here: **152** km/h
